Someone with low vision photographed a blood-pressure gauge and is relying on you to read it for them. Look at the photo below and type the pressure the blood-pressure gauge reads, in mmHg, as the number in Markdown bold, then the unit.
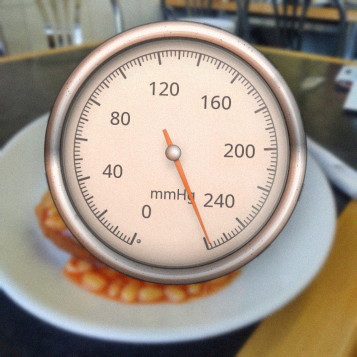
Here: **258** mmHg
